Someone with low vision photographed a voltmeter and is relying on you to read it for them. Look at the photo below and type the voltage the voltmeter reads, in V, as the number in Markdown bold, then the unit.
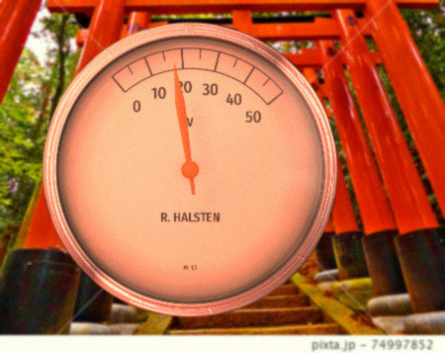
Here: **17.5** V
